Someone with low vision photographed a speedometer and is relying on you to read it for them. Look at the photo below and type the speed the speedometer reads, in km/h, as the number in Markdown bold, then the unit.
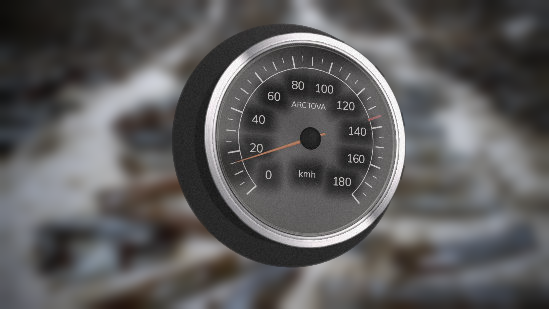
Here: **15** km/h
